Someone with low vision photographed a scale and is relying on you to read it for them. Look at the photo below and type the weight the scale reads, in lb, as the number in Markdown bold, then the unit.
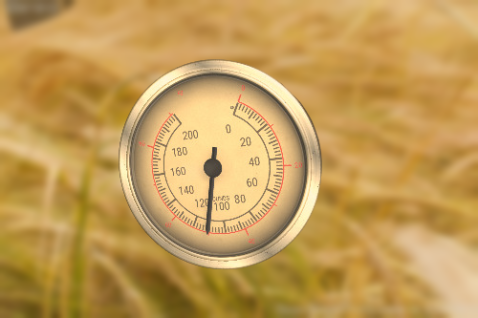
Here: **110** lb
